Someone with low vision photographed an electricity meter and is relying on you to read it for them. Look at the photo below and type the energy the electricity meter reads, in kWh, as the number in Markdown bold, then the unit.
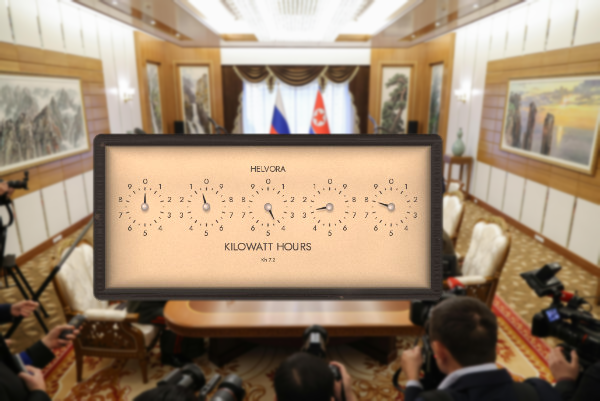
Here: **428** kWh
